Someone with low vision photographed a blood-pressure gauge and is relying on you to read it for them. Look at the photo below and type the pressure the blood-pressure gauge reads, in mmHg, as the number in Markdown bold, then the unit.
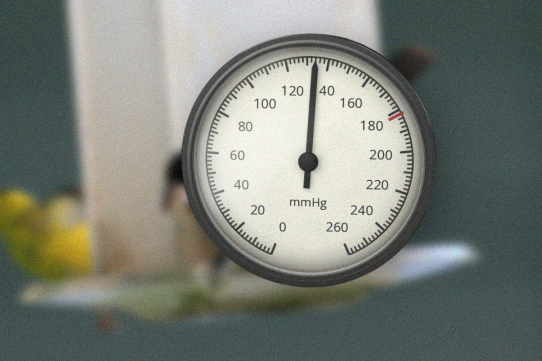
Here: **134** mmHg
